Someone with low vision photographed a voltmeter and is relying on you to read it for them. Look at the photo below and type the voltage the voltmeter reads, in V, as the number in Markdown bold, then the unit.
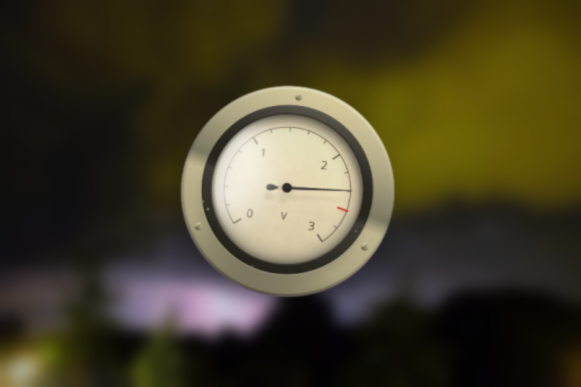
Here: **2.4** V
